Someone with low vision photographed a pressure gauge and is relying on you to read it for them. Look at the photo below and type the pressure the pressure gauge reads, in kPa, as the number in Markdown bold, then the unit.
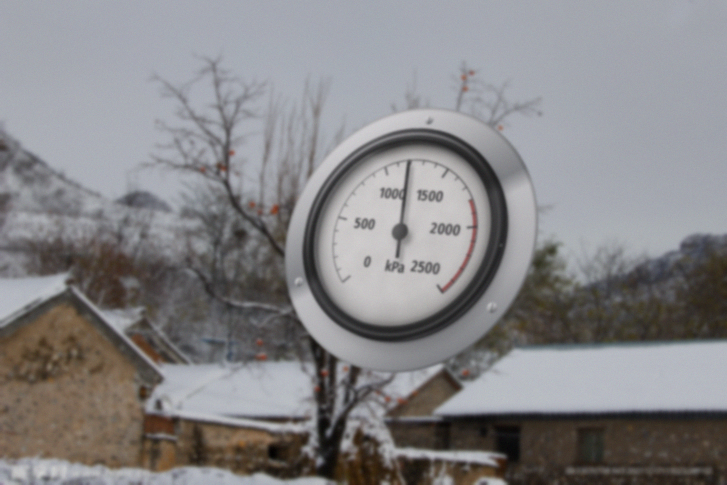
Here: **1200** kPa
